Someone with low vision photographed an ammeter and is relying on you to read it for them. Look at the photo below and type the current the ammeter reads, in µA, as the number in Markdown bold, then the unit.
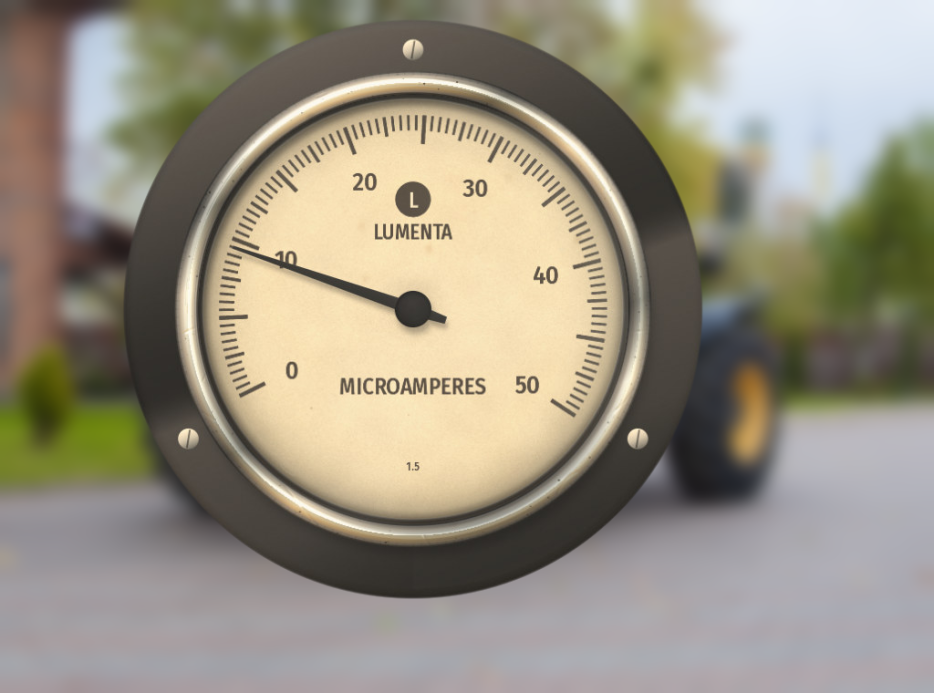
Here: **9.5** µA
